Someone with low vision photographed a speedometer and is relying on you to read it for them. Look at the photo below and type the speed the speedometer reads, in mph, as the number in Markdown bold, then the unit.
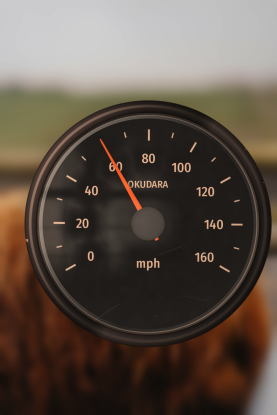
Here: **60** mph
